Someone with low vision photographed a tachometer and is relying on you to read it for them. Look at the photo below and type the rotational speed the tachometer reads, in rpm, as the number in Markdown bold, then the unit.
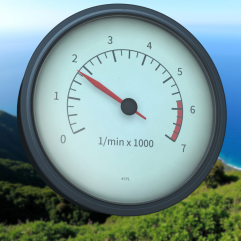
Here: **1750** rpm
